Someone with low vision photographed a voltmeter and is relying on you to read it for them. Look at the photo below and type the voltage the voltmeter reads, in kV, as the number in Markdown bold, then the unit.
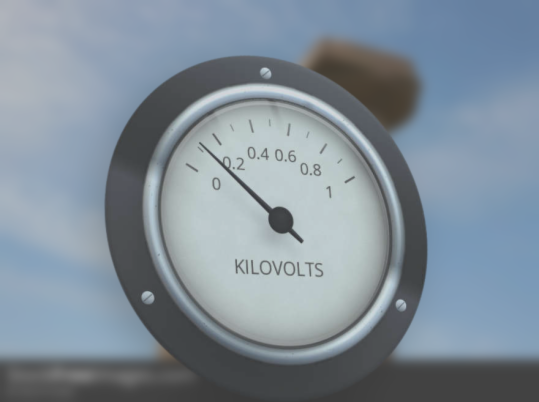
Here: **0.1** kV
